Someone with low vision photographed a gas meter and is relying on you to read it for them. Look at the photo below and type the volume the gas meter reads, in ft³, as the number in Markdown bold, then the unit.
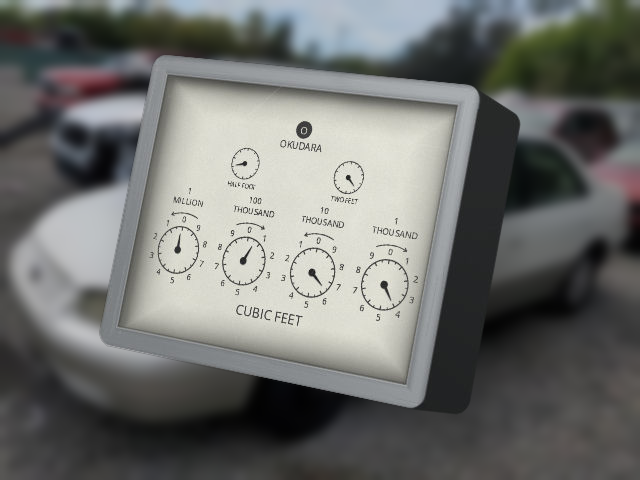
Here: **6400** ft³
